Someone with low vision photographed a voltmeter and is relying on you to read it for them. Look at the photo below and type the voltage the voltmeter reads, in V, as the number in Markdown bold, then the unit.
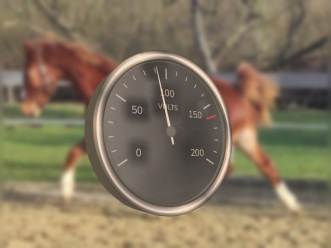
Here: **90** V
